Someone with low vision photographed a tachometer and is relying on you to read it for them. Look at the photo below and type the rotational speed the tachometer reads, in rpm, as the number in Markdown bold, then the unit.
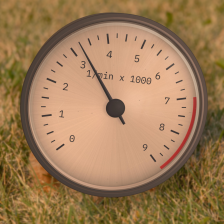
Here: **3250** rpm
